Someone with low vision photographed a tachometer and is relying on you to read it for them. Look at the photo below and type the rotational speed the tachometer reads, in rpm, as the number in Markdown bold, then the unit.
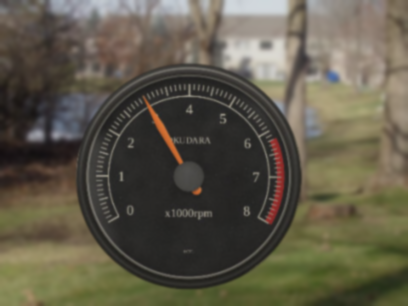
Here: **3000** rpm
